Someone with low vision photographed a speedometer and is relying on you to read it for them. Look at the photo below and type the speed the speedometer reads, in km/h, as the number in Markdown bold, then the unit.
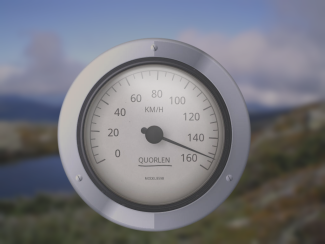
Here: **152.5** km/h
